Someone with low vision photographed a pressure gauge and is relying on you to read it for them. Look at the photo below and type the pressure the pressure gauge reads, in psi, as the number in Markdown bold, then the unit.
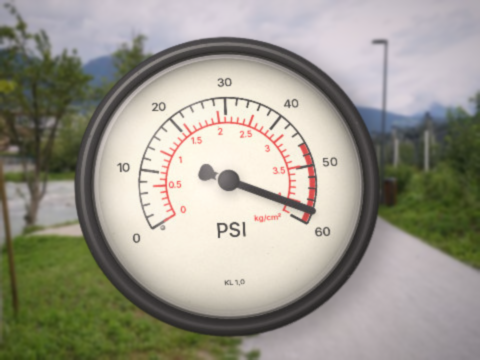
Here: **58** psi
